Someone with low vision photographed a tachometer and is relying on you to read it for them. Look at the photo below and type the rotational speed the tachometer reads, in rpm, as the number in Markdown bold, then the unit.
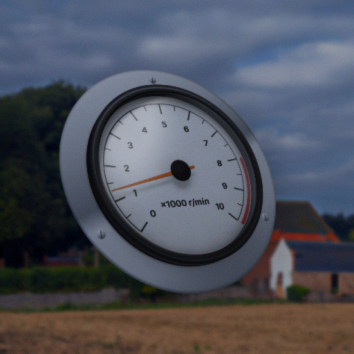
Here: **1250** rpm
